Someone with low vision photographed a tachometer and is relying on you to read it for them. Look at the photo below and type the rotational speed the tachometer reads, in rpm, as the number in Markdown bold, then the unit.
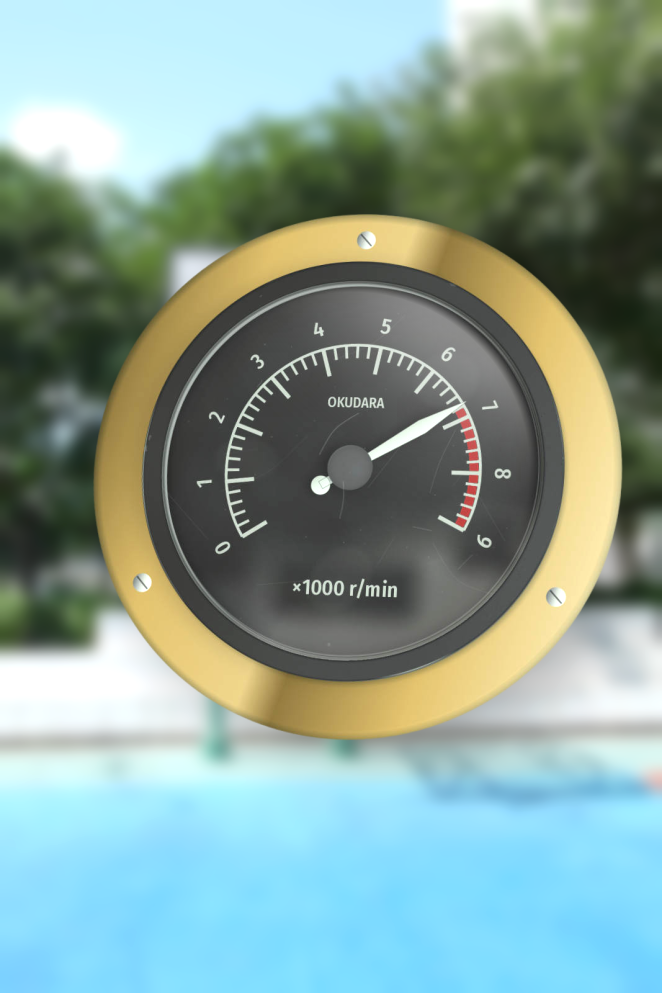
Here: **6800** rpm
